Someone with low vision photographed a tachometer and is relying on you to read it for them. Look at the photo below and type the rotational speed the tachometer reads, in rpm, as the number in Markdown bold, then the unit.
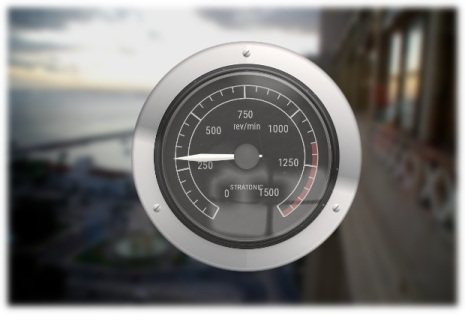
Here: **300** rpm
